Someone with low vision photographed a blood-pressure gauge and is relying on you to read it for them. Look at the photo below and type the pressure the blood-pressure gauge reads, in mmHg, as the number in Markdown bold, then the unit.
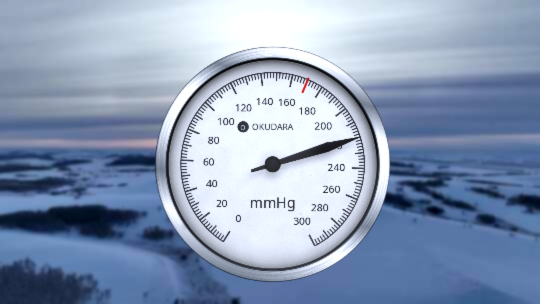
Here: **220** mmHg
